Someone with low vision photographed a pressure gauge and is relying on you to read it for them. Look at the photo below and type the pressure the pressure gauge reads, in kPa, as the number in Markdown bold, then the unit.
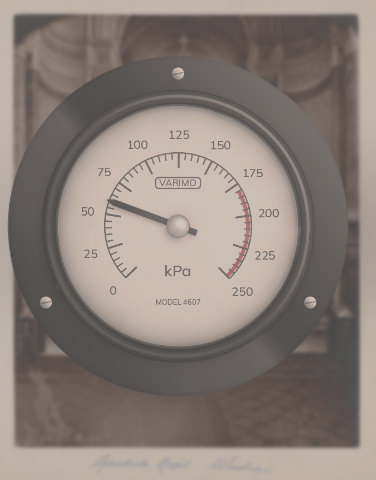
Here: **60** kPa
